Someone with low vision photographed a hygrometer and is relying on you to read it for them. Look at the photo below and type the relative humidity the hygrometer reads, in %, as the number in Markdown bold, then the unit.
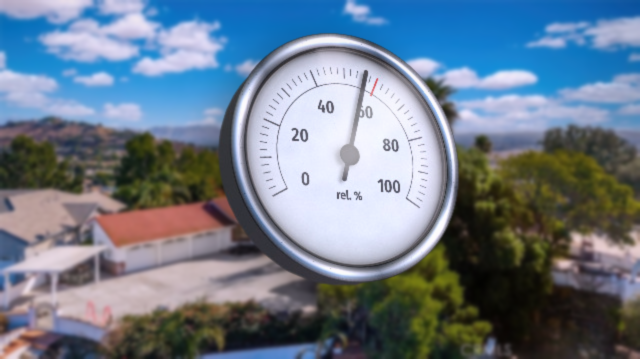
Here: **56** %
